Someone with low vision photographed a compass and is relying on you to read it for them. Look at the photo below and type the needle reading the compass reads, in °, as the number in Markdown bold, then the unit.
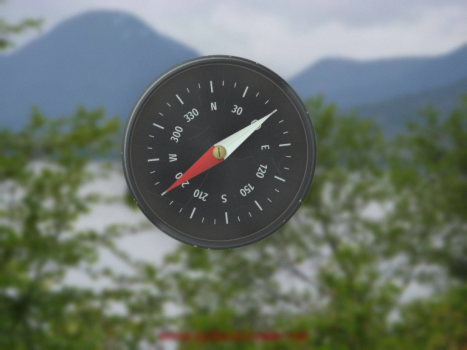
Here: **240** °
